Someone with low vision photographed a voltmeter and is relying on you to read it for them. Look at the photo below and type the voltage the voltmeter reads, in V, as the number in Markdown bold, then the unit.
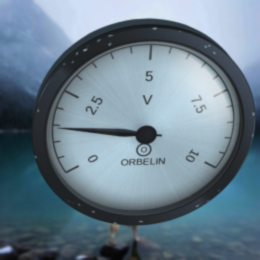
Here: **1.5** V
